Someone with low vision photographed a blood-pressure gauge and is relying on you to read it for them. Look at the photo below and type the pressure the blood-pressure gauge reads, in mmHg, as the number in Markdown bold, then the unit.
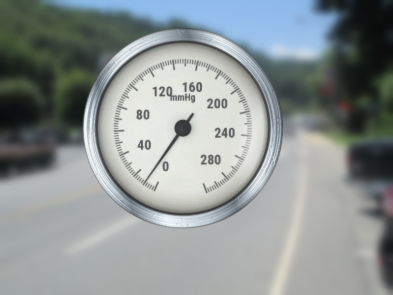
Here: **10** mmHg
